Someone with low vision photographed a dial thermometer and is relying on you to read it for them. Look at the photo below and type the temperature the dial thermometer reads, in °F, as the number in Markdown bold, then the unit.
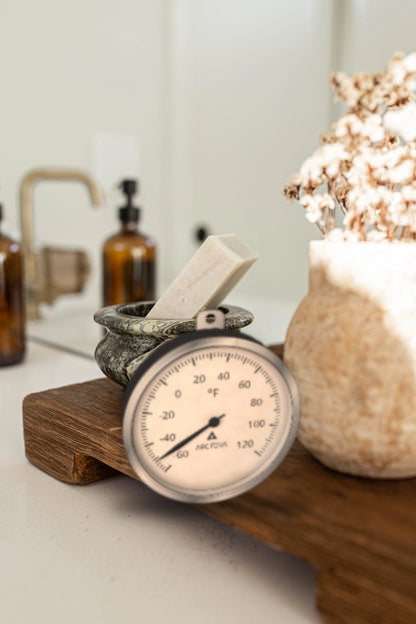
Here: **-50** °F
